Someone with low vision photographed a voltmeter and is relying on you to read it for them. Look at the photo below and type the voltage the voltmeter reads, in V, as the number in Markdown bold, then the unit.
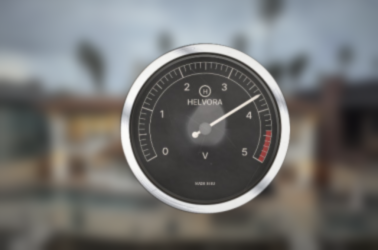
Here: **3.7** V
